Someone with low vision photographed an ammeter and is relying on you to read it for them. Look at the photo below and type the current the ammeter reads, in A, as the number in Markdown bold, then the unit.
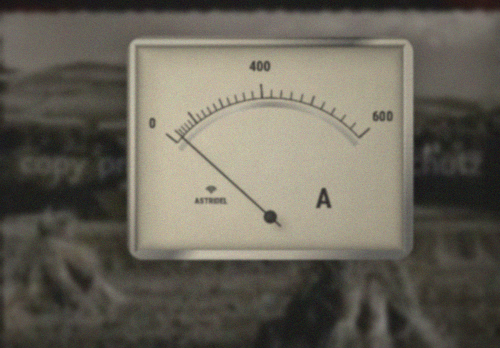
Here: **100** A
